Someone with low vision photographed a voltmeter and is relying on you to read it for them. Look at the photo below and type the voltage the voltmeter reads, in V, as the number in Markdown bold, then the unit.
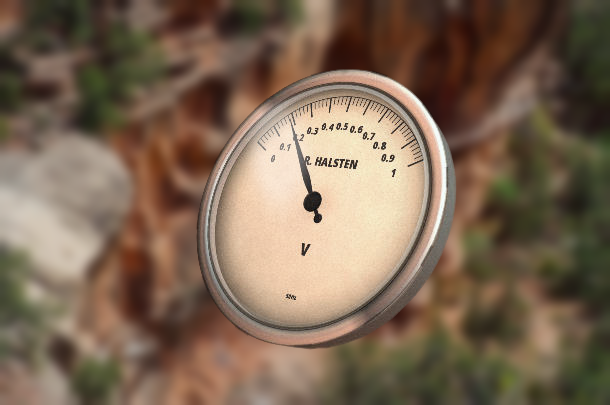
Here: **0.2** V
